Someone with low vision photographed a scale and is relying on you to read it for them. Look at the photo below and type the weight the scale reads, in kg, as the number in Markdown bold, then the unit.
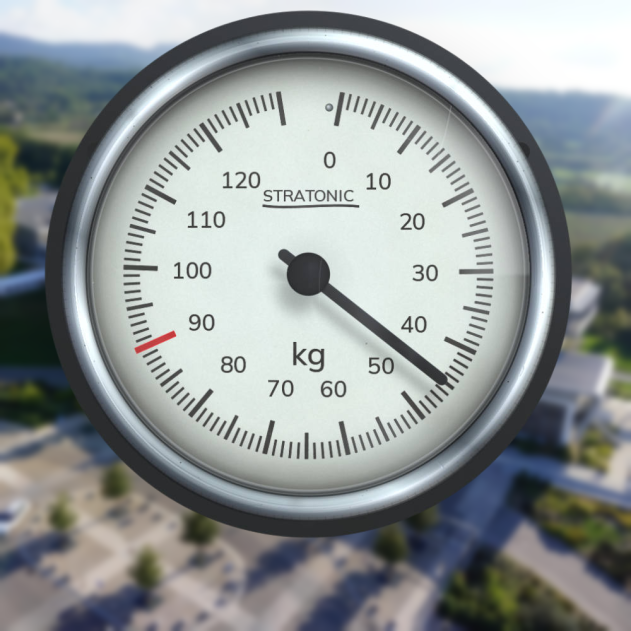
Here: **45** kg
